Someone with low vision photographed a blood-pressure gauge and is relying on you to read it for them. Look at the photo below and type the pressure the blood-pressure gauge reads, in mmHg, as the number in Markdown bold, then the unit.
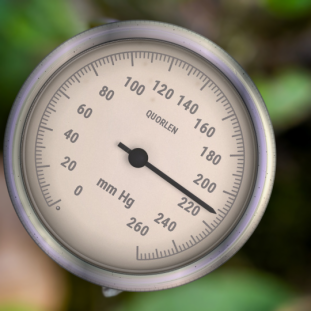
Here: **212** mmHg
